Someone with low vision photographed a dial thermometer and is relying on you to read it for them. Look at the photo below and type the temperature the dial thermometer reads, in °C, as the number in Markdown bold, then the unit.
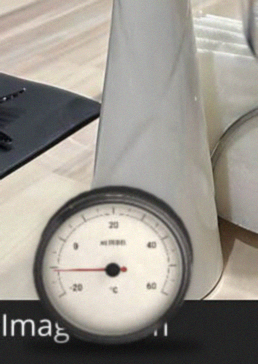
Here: **-10** °C
